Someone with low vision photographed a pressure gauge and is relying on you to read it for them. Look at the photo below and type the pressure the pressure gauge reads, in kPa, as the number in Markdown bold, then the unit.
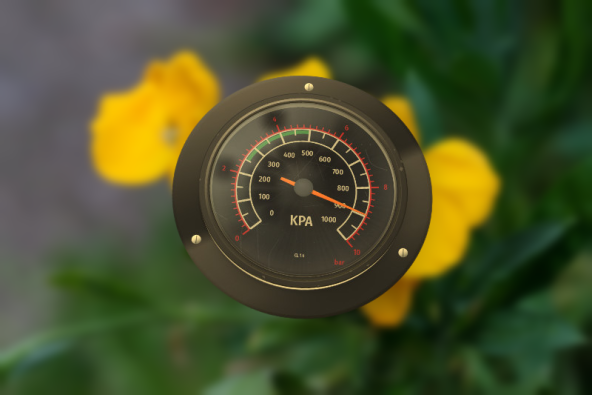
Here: **900** kPa
